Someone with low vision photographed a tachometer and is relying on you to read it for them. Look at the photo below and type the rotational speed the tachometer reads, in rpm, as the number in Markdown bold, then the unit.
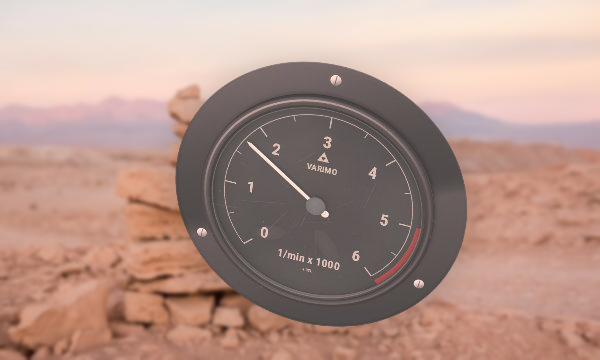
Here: **1750** rpm
